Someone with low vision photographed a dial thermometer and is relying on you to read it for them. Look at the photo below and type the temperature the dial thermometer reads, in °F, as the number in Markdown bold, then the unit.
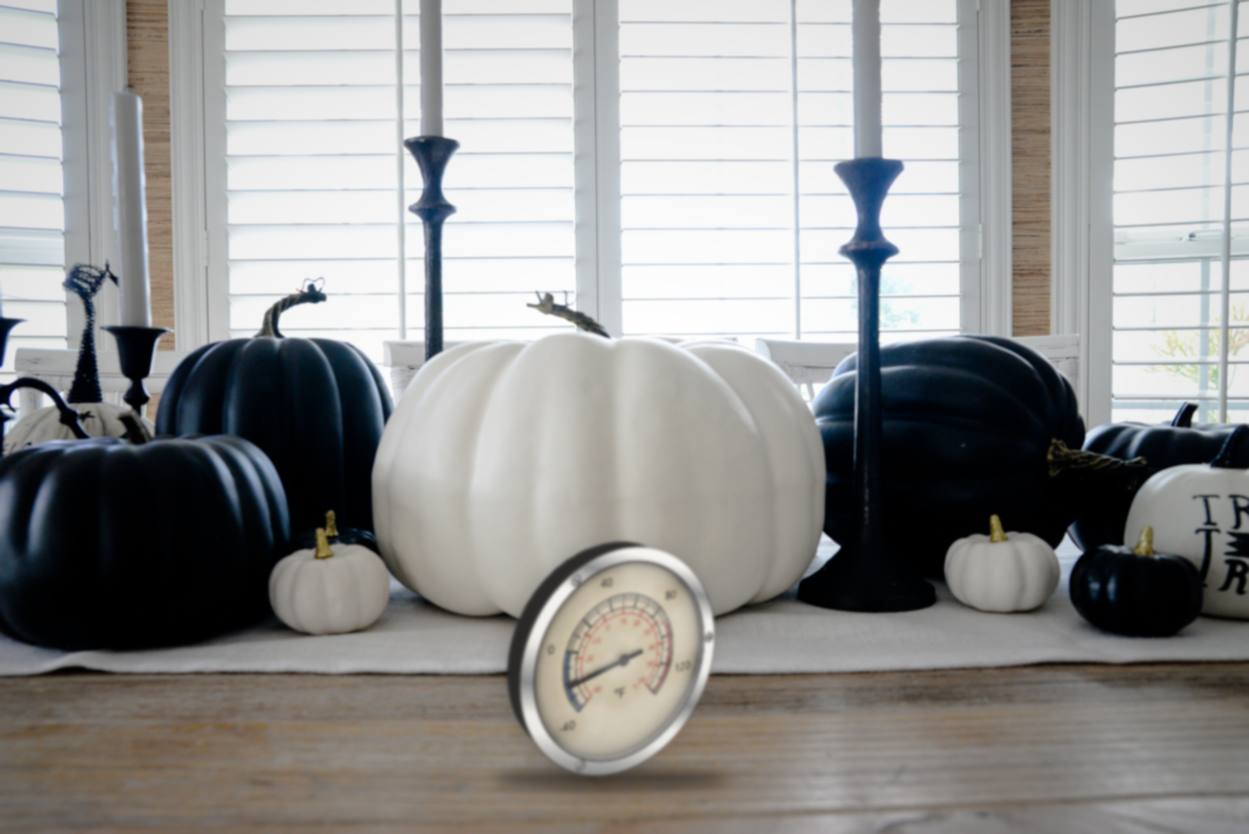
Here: **-20** °F
